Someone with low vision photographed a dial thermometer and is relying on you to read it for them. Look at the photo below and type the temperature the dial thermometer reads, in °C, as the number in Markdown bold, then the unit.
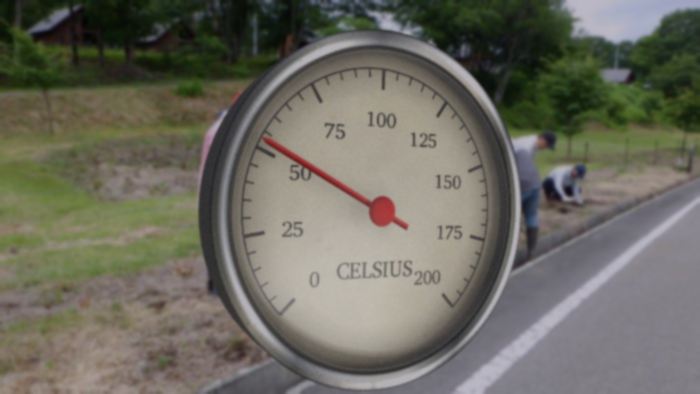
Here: **52.5** °C
